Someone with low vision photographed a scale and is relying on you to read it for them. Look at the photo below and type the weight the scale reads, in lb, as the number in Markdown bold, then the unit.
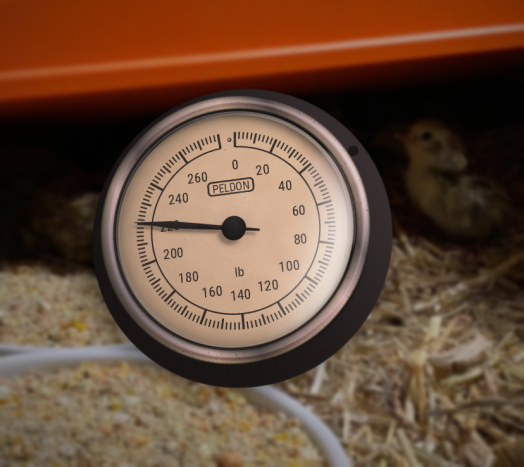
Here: **220** lb
